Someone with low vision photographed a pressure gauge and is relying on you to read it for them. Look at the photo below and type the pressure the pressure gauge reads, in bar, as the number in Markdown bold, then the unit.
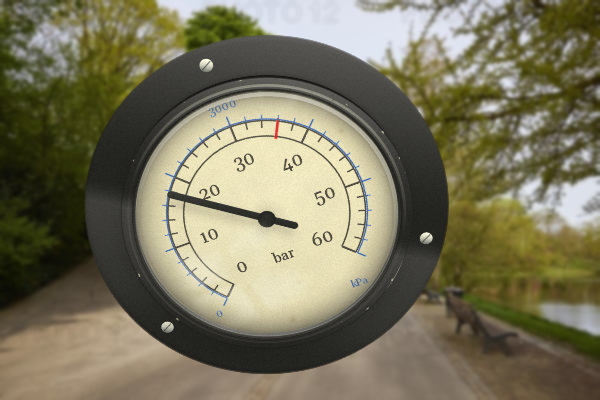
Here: **18** bar
